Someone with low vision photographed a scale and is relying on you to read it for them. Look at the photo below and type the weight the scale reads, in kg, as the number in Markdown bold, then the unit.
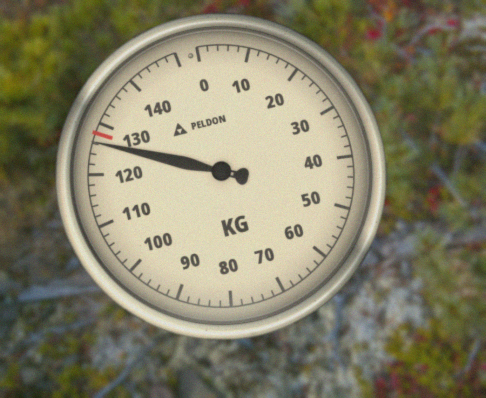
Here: **126** kg
